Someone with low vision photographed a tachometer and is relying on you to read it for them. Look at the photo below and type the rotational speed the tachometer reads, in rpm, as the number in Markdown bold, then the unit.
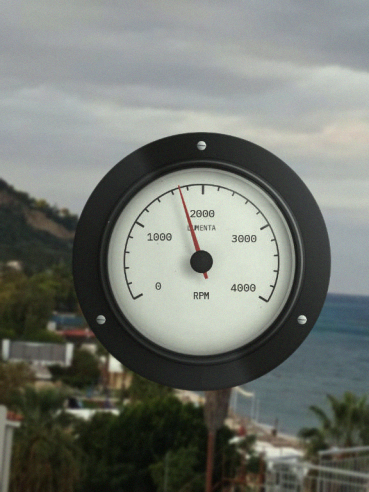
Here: **1700** rpm
